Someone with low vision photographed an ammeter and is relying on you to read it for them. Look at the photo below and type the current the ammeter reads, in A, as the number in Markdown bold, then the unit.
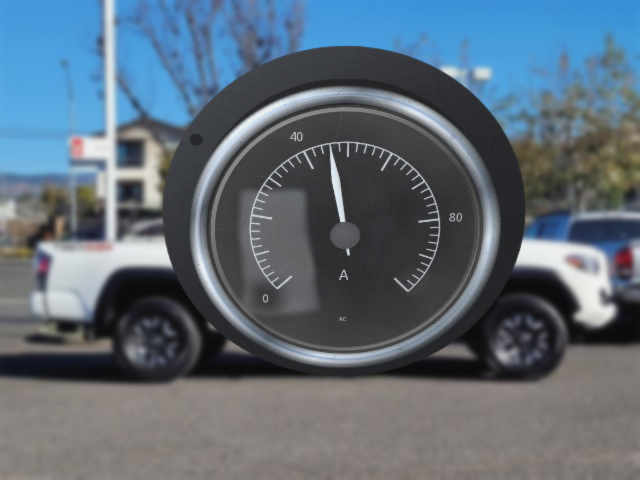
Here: **46** A
